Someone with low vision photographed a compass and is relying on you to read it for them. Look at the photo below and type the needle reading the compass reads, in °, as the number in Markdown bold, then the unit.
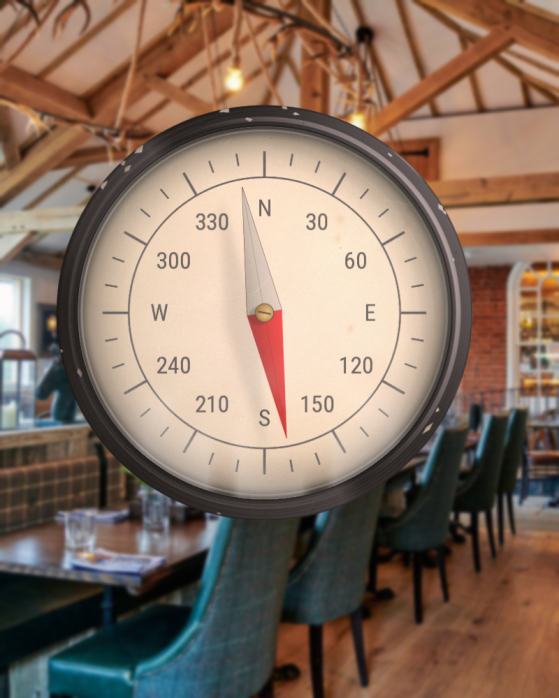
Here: **170** °
